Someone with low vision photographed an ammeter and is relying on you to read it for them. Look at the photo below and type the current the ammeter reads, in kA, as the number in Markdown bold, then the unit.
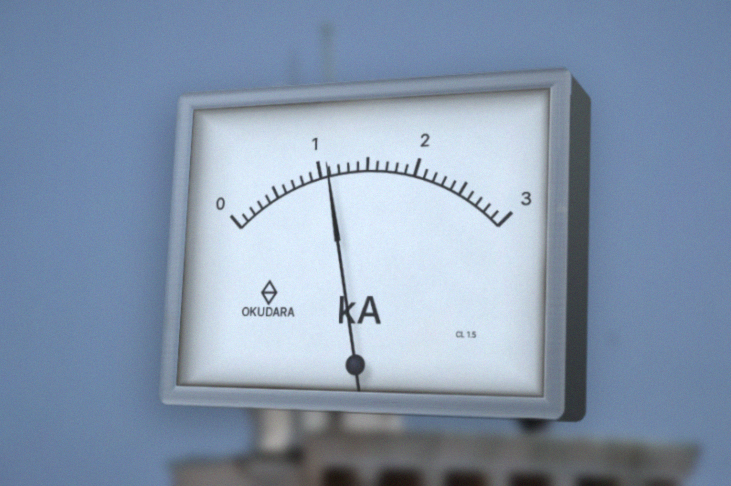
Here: **1.1** kA
